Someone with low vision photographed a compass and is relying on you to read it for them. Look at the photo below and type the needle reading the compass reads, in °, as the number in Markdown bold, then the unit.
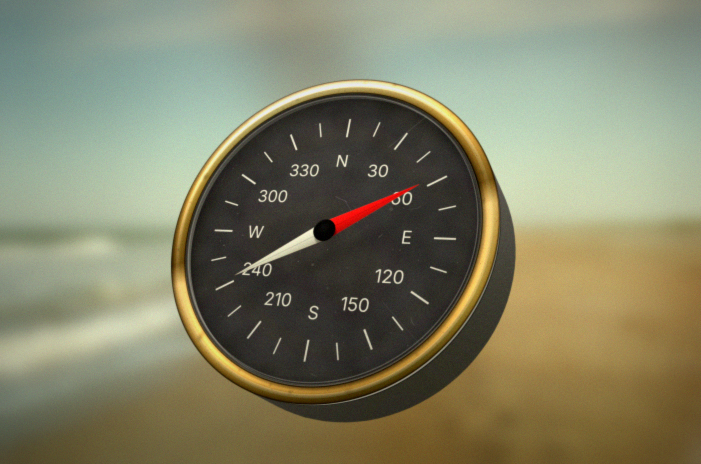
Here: **60** °
